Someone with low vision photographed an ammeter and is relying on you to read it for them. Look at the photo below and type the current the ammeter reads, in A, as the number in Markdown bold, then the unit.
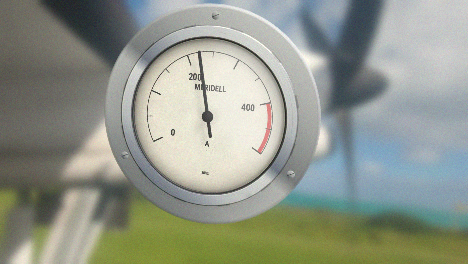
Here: **225** A
